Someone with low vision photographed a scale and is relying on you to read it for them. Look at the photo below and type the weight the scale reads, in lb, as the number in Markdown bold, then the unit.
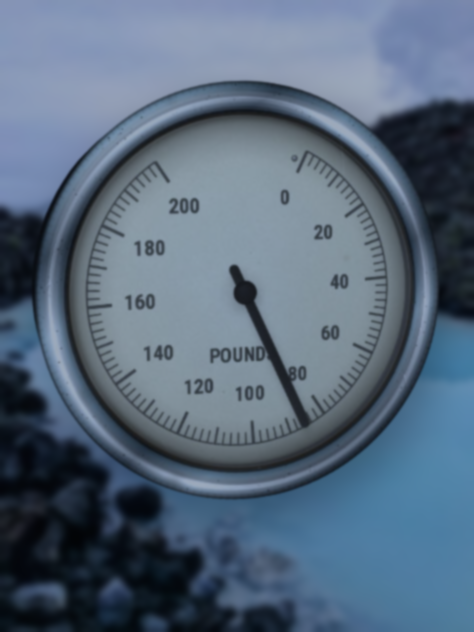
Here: **86** lb
